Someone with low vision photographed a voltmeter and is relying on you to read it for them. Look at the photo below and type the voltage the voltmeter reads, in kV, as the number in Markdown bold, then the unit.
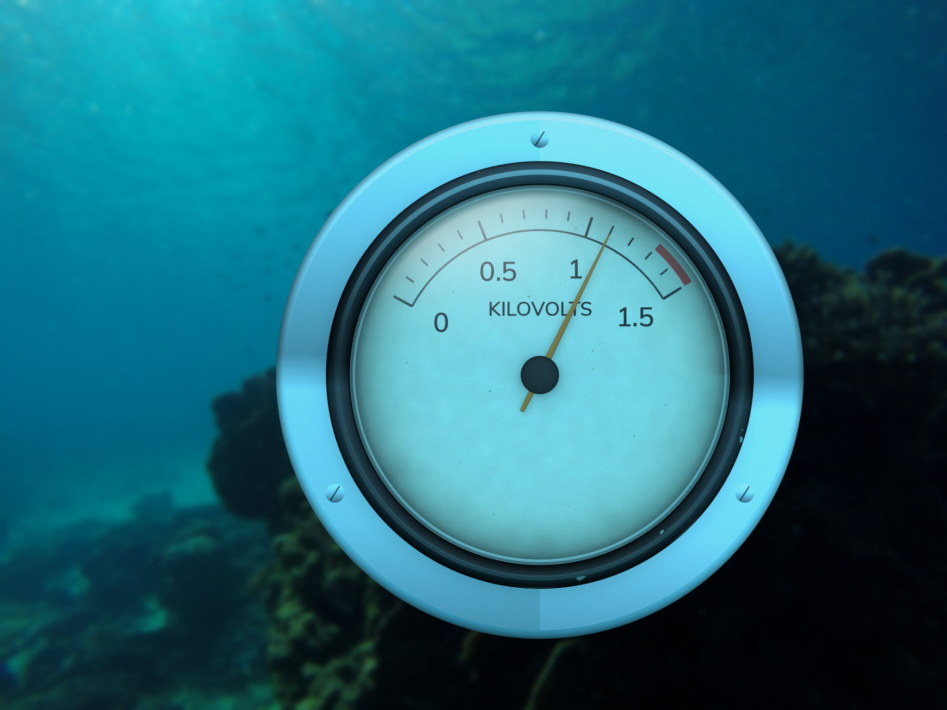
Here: **1.1** kV
